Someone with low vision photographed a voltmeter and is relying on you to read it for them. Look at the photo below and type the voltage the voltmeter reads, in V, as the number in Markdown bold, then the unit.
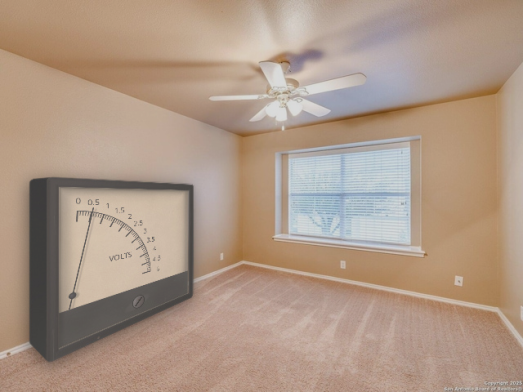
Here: **0.5** V
